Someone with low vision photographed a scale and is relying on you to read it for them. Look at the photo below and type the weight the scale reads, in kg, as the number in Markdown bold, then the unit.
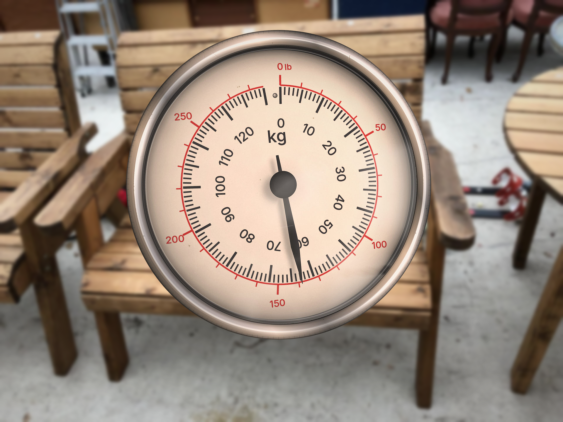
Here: **63** kg
